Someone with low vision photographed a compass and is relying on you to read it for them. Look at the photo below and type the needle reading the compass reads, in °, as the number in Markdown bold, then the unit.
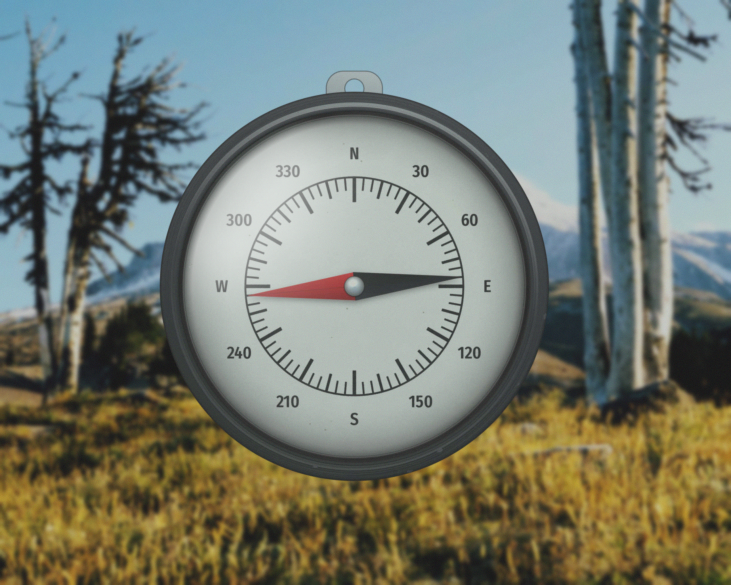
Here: **265** °
